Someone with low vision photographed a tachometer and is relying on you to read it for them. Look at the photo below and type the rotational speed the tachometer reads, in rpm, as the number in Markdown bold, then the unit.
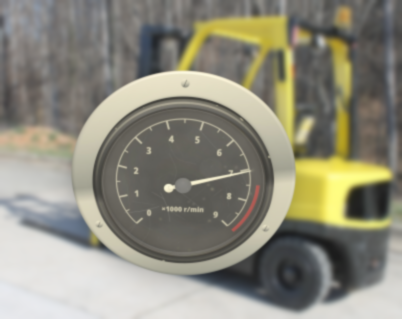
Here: **7000** rpm
